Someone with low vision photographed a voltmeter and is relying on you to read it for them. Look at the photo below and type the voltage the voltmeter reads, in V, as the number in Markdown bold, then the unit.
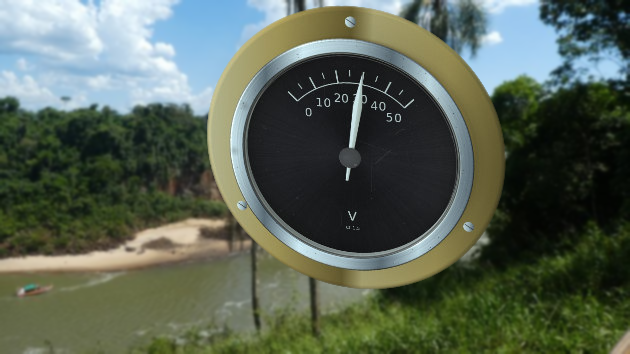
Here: **30** V
